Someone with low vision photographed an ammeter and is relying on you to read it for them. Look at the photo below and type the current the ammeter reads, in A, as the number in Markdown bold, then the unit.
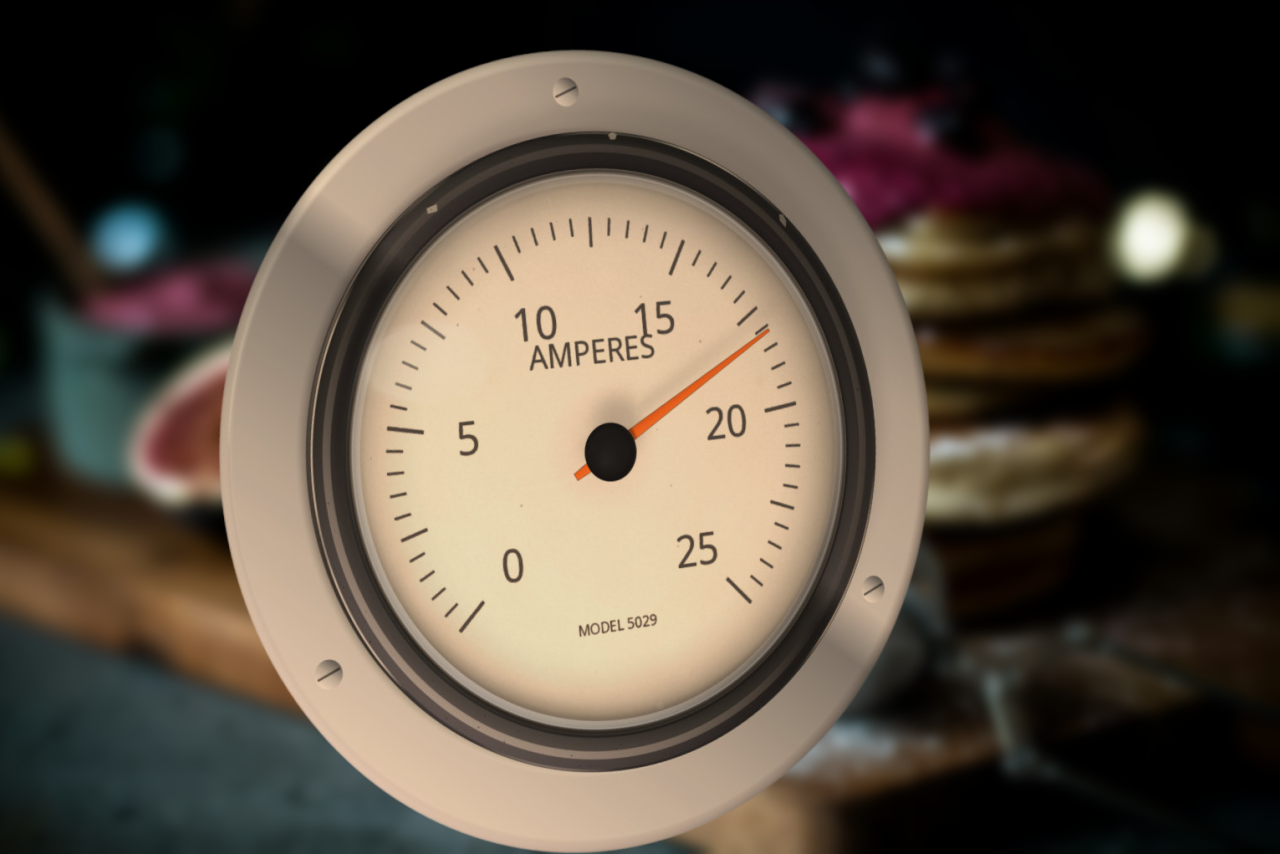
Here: **18** A
